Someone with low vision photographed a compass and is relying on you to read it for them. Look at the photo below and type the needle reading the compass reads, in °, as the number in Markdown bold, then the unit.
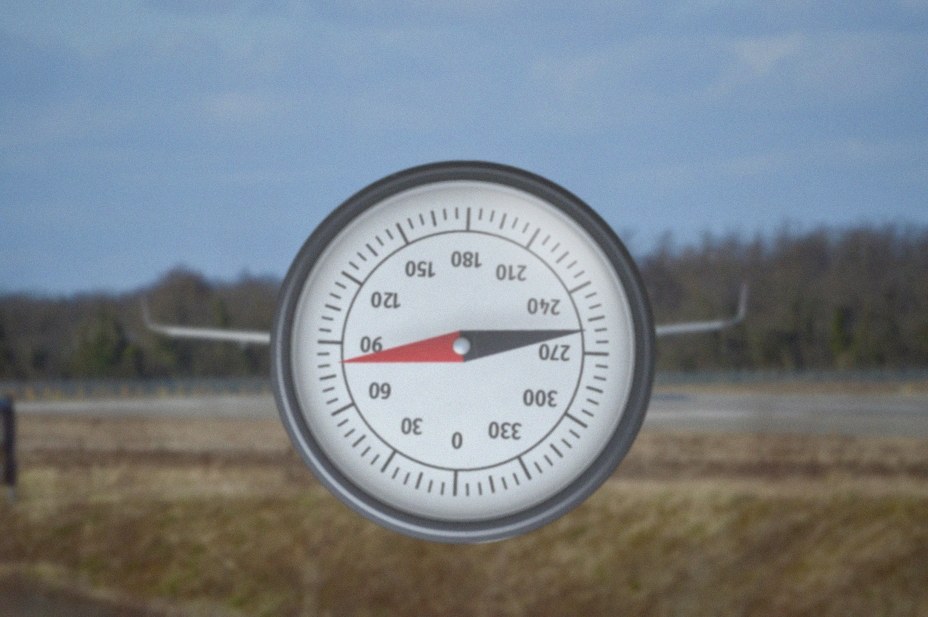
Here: **80** °
